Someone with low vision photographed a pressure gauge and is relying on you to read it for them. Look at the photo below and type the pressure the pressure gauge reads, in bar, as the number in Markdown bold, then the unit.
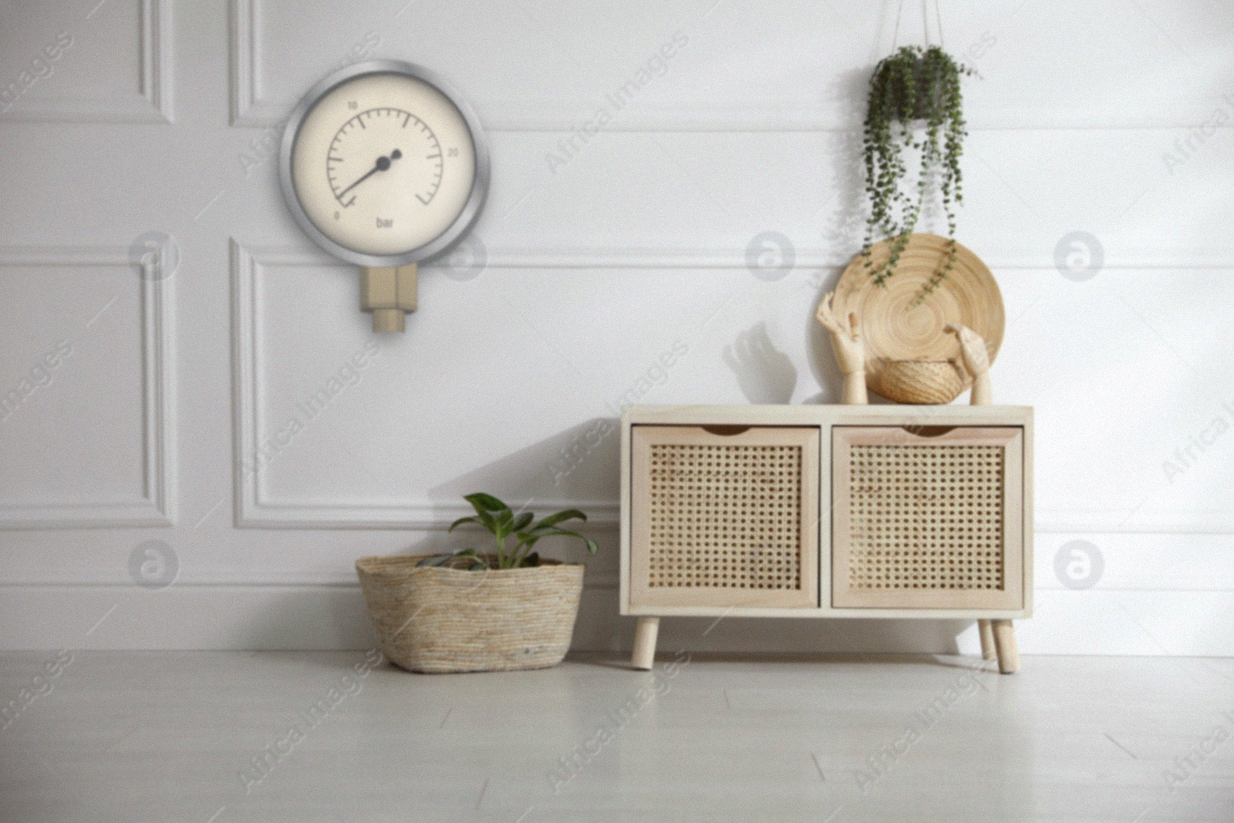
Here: **1** bar
